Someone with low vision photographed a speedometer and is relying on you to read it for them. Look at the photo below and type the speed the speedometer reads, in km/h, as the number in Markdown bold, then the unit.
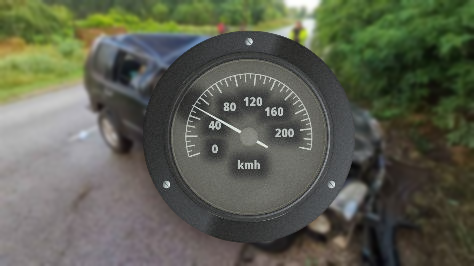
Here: **50** km/h
